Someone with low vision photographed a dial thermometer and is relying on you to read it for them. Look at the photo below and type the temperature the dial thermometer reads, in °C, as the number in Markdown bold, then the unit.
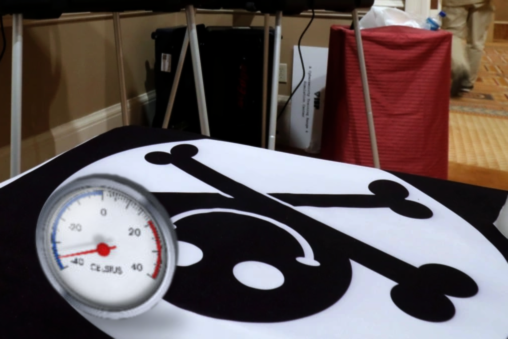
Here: **-35** °C
